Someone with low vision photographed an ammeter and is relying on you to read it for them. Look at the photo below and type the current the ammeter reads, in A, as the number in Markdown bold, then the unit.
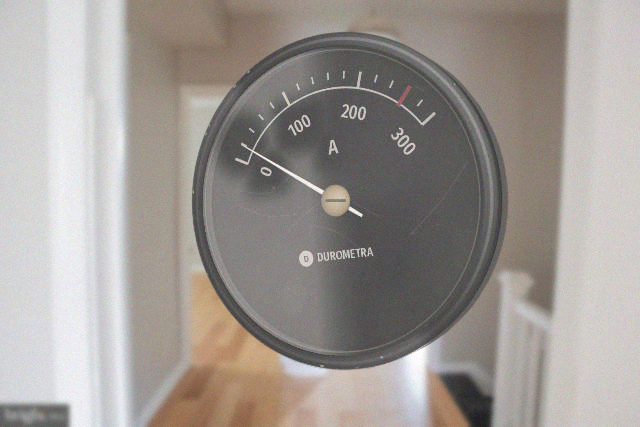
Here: **20** A
